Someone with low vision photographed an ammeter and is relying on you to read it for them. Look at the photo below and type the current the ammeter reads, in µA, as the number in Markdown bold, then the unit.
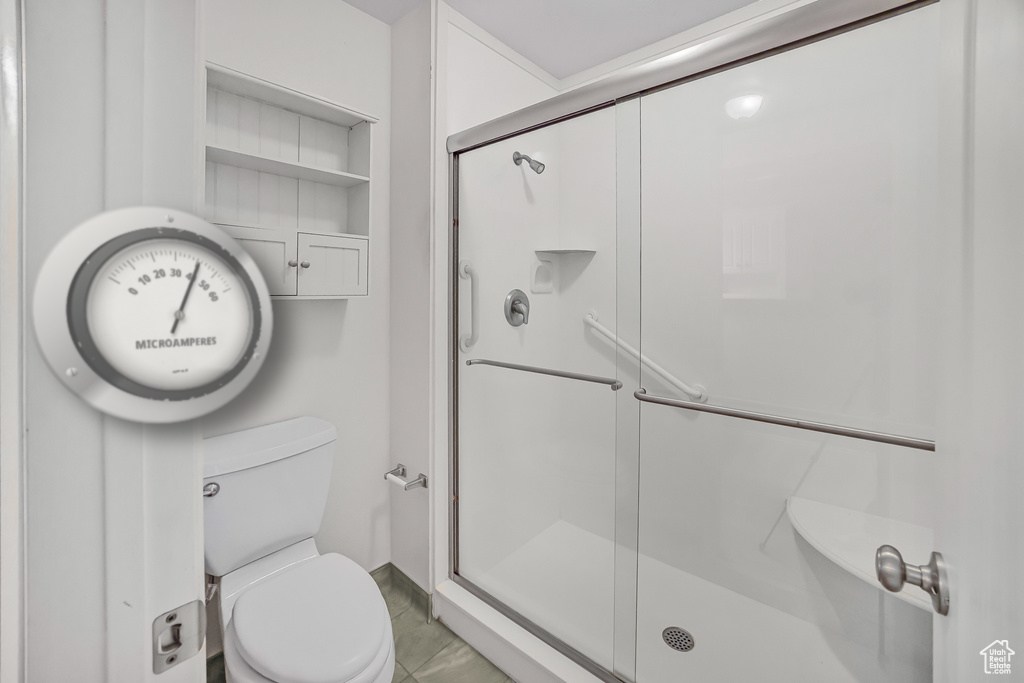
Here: **40** µA
